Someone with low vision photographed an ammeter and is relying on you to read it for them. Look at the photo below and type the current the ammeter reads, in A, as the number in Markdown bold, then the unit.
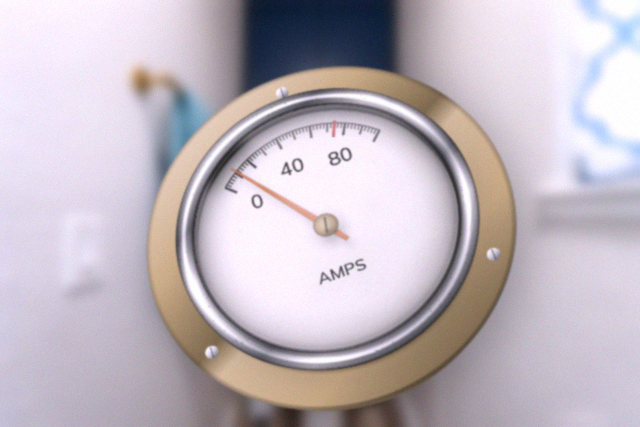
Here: **10** A
